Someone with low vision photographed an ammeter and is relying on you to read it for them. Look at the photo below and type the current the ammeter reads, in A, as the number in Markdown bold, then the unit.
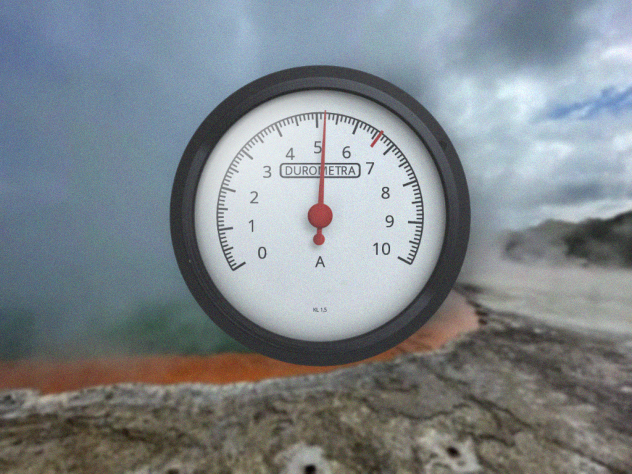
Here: **5.2** A
